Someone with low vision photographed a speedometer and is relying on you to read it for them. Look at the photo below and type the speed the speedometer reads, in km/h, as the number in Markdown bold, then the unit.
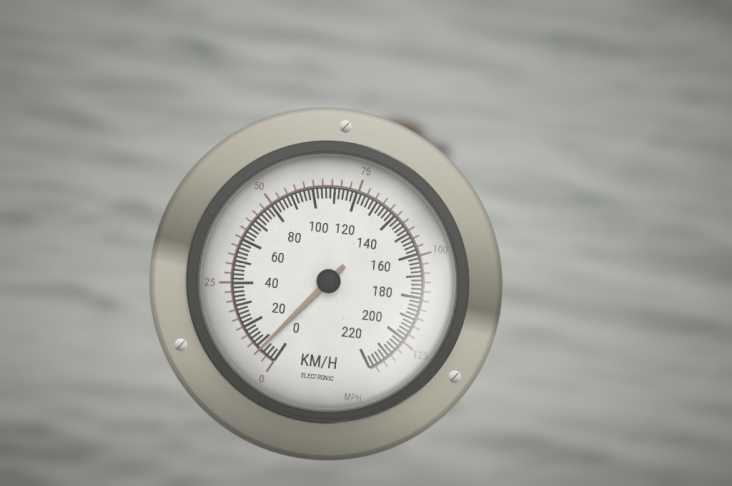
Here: **8** km/h
